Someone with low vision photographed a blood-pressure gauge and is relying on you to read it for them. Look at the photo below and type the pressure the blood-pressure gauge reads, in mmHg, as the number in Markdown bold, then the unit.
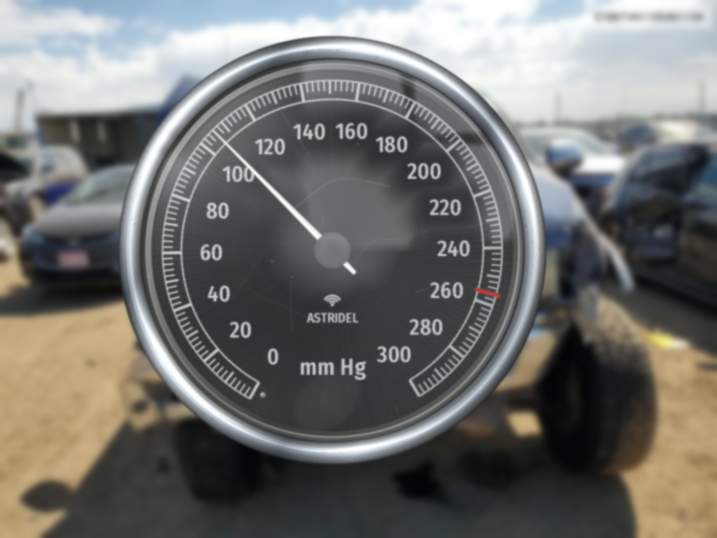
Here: **106** mmHg
